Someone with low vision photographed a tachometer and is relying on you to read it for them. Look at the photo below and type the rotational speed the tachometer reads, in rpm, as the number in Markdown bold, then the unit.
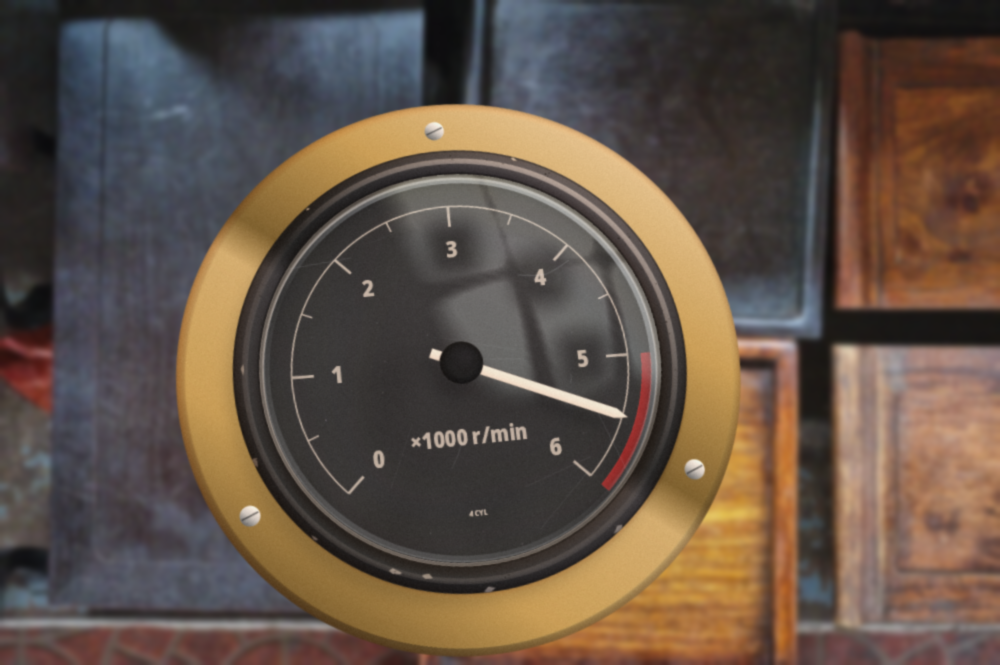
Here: **5500** rpm
